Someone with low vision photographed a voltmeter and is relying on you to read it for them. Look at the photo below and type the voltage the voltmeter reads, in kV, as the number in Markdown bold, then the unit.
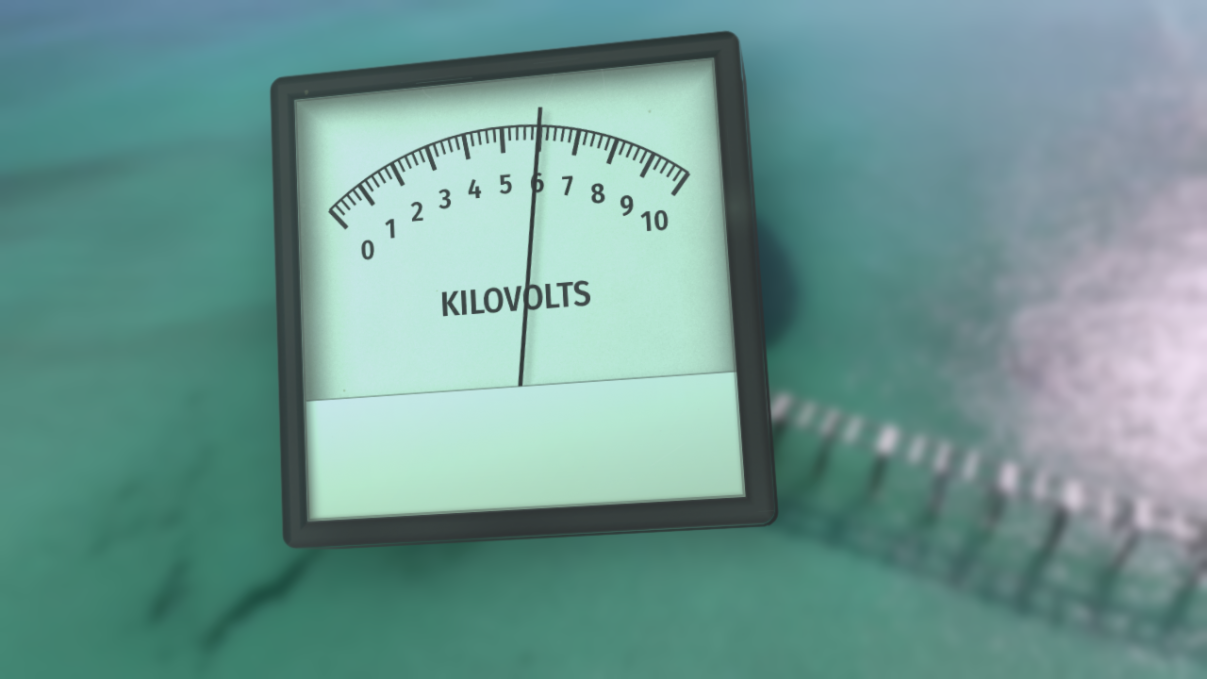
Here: **6** kV
